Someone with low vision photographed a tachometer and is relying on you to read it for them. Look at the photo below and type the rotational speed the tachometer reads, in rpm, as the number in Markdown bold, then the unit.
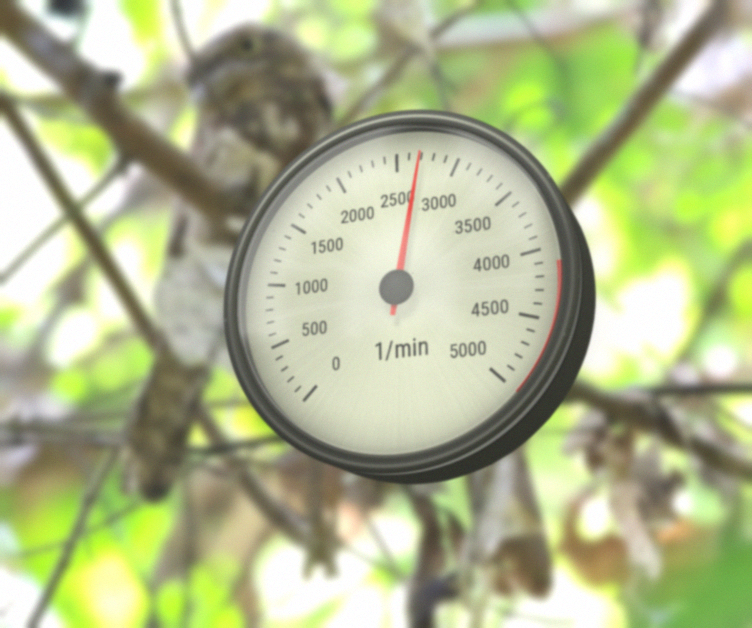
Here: **2700** rpm
